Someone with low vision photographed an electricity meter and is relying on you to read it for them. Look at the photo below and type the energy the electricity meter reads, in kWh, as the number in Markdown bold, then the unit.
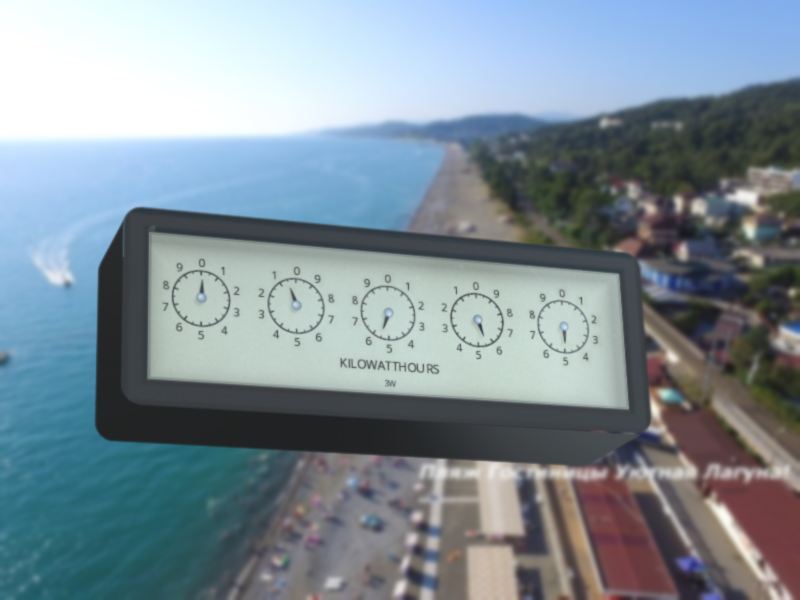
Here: **555** kWh
